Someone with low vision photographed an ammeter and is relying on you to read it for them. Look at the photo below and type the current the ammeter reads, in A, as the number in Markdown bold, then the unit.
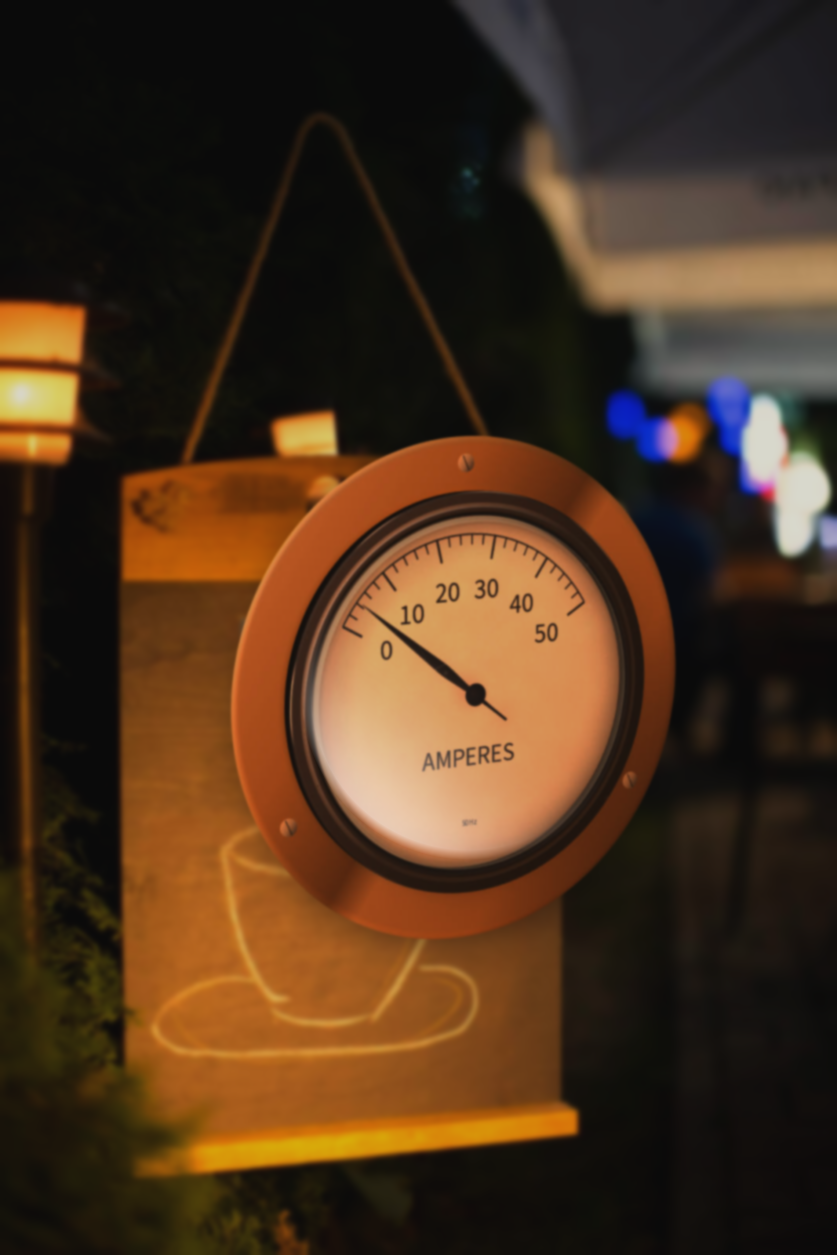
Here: **4** A
